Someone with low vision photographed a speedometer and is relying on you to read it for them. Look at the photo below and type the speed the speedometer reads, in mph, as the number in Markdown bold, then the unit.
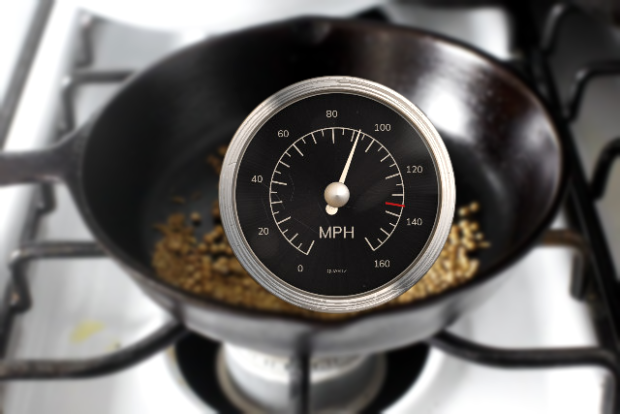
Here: **92.5** mph
